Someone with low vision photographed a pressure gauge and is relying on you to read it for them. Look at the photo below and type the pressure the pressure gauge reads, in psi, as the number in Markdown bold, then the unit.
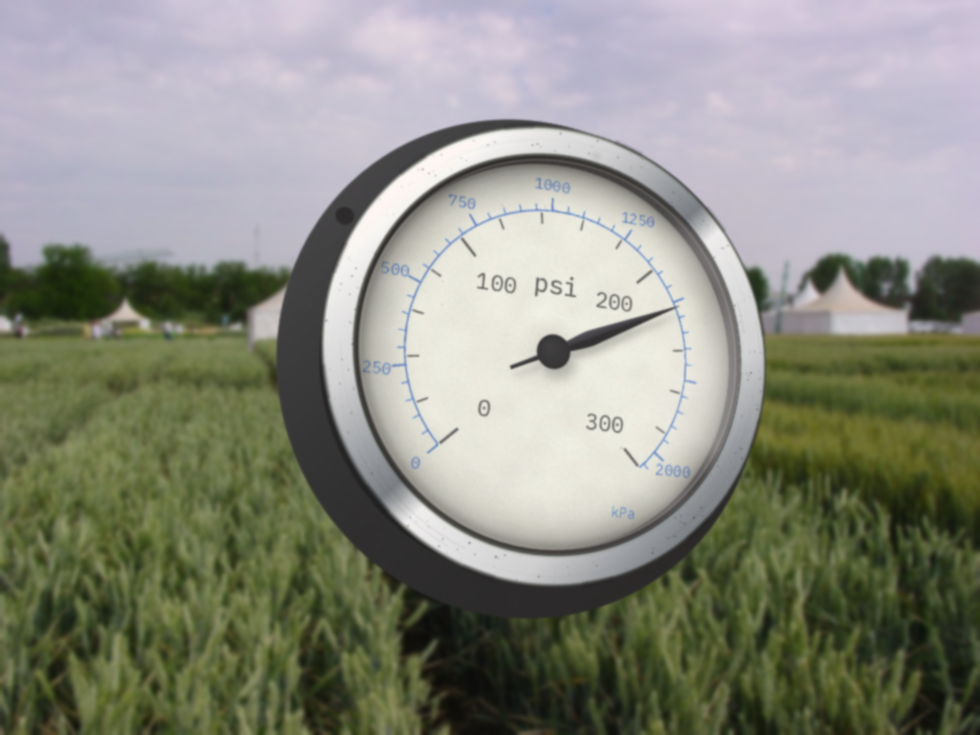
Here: **220** psi
